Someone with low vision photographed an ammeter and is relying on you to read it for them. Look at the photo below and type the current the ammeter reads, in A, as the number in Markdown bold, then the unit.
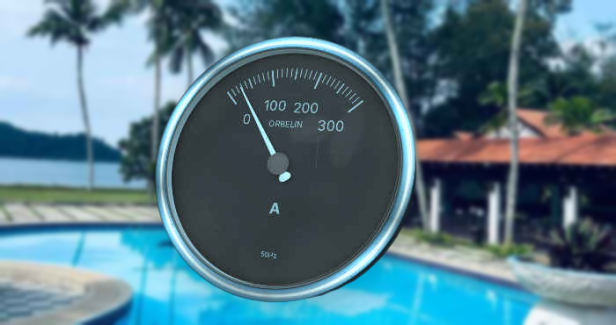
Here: **30** A
